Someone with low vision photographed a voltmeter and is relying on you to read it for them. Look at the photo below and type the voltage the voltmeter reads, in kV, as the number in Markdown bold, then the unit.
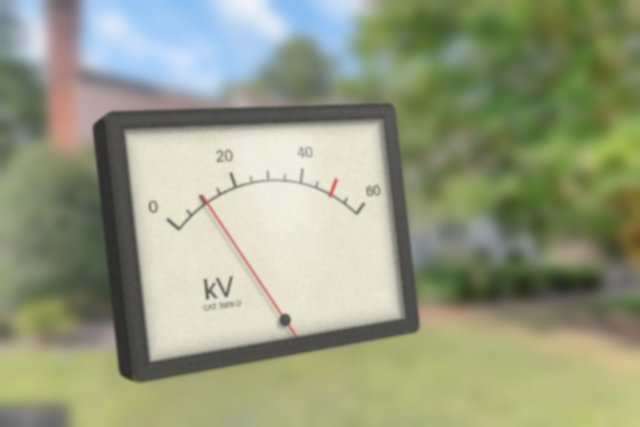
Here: **10** kV
